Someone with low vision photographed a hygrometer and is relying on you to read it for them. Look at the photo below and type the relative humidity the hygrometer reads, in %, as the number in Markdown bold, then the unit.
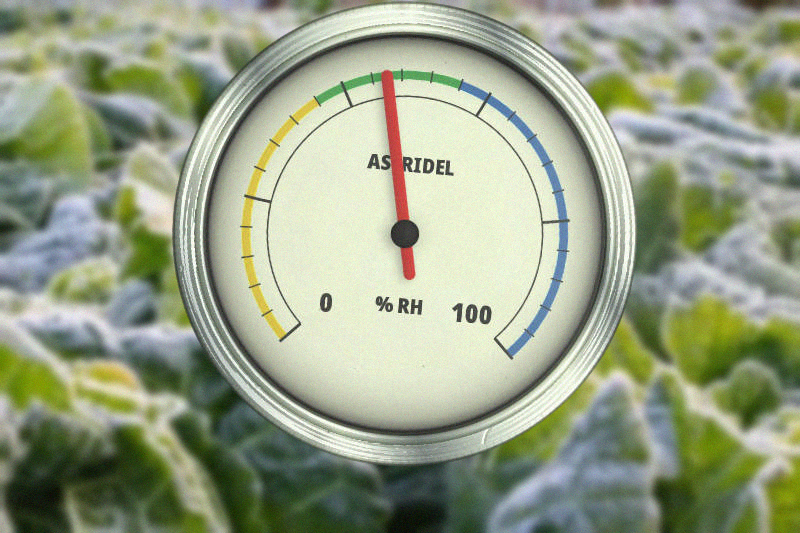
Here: **46** %
